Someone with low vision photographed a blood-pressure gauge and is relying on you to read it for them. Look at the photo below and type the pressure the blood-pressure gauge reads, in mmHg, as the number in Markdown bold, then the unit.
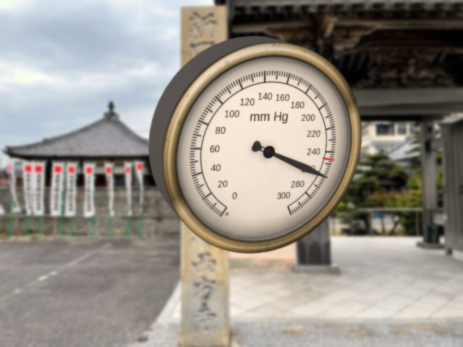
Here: **260** mmHg
